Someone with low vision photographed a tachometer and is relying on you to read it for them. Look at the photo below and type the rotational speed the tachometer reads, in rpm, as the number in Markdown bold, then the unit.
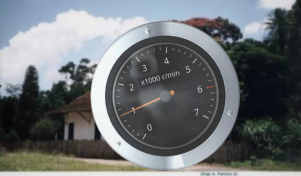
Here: **1000** rpm
